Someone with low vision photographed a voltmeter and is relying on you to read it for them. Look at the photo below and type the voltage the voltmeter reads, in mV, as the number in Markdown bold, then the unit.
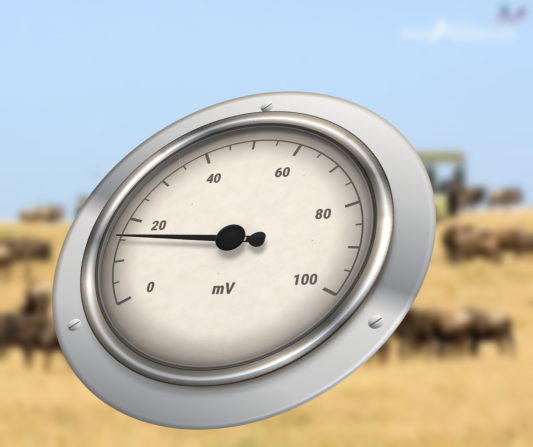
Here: **15** mV
